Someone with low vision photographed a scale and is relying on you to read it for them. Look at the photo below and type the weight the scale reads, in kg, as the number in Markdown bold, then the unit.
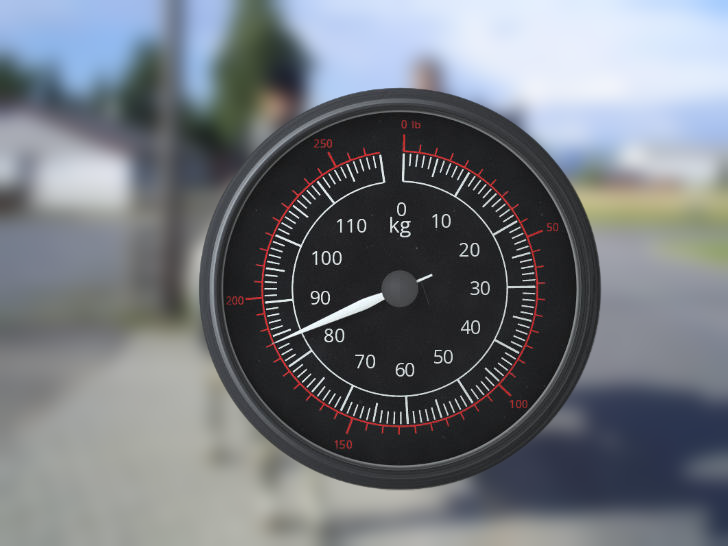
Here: **84** kg
